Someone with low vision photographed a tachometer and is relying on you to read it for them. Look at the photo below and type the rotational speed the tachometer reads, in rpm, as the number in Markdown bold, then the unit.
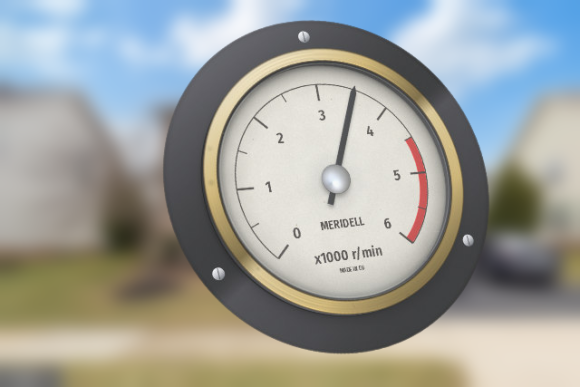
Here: **3500** rpm
